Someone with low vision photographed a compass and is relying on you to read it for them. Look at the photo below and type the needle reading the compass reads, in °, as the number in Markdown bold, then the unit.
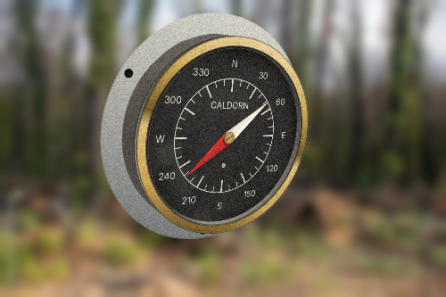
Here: **230** °
